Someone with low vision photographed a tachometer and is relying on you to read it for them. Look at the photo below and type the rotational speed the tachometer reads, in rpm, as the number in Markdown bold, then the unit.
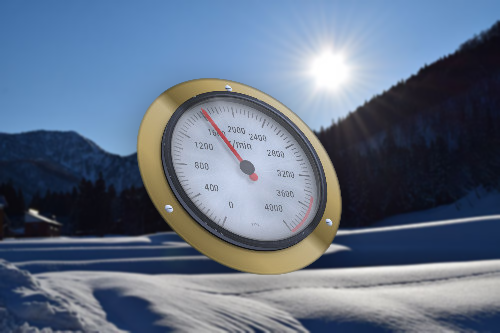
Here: **1600** rpm
